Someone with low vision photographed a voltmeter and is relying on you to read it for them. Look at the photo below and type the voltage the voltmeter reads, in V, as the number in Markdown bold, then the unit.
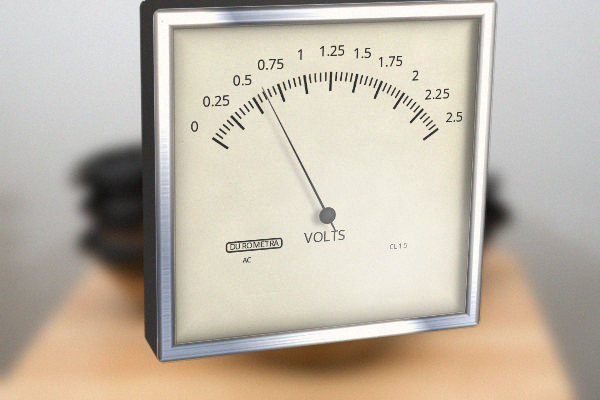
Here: **0.6** V
